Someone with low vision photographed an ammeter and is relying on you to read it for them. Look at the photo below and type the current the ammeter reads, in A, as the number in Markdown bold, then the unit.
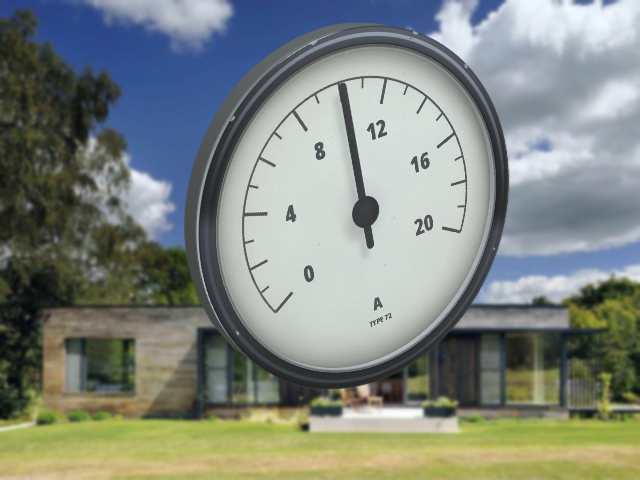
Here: **10** A
